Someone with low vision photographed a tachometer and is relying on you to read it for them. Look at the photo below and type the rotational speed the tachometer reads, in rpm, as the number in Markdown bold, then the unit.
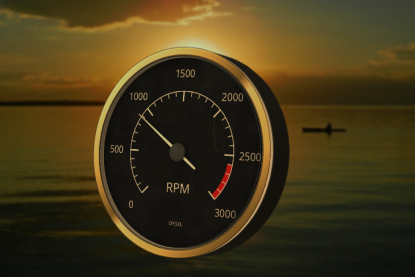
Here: **900** rpm
